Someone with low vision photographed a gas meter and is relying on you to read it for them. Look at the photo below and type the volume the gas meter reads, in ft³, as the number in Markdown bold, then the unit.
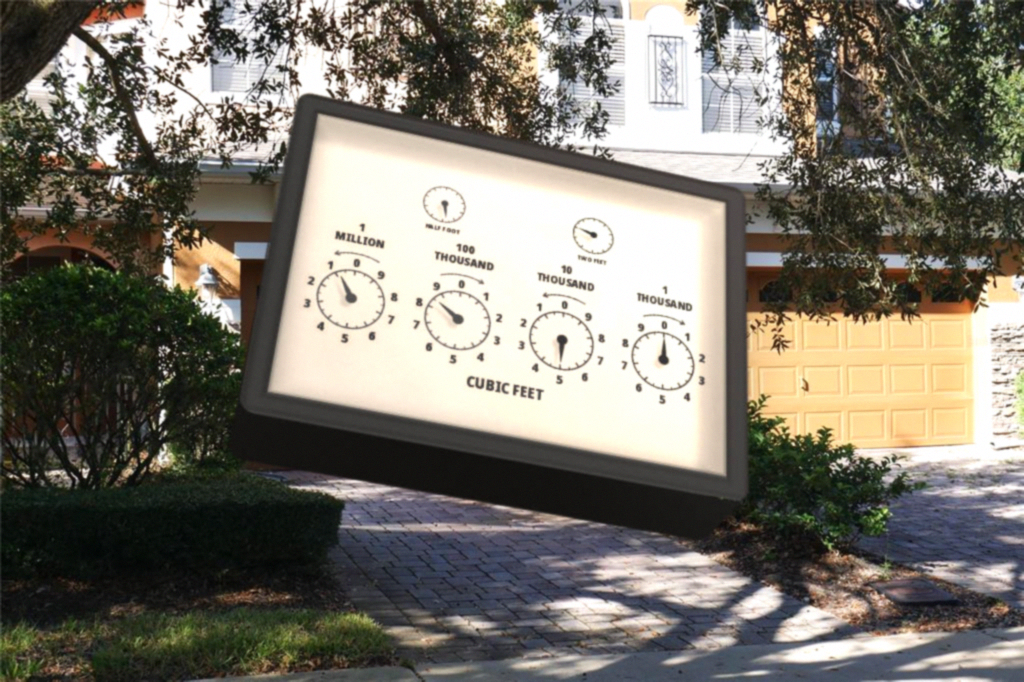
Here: **85000** ft³
